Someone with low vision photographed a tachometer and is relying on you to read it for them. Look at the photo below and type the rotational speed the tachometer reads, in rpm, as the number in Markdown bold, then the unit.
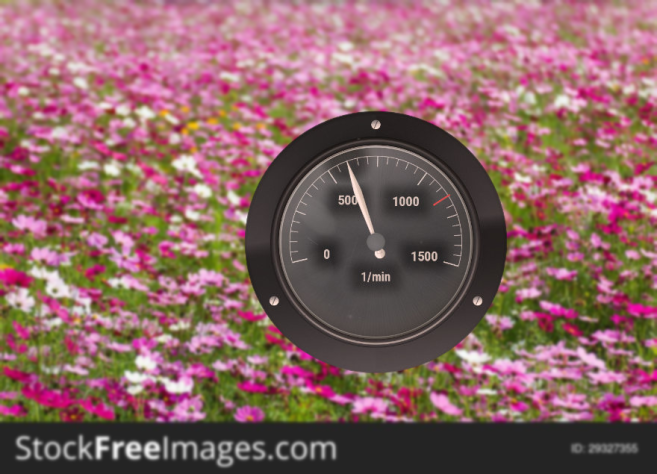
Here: **600** rpm
